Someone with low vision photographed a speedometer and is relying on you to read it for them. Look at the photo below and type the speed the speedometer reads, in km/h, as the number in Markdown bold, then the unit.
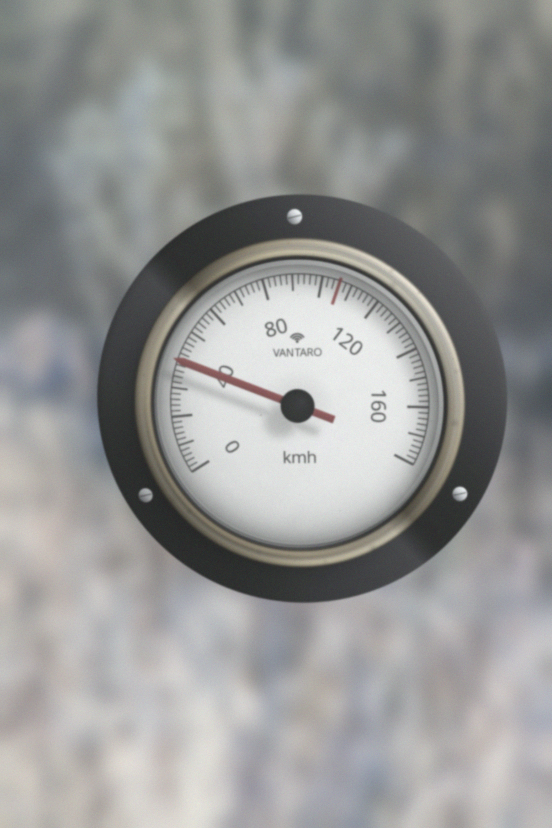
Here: **40** km/h
